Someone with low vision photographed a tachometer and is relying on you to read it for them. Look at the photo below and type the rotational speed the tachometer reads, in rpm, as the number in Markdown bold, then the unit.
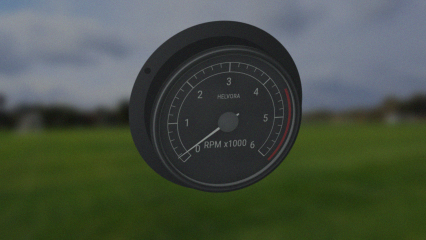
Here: **200** rpm
